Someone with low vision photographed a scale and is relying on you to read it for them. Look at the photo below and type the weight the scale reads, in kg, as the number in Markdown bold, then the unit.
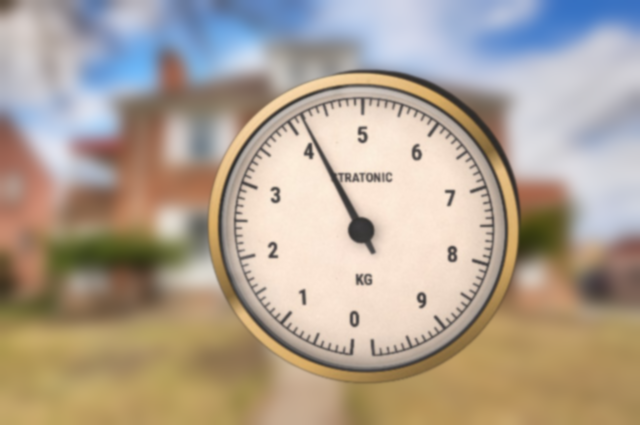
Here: **4.2** kg
